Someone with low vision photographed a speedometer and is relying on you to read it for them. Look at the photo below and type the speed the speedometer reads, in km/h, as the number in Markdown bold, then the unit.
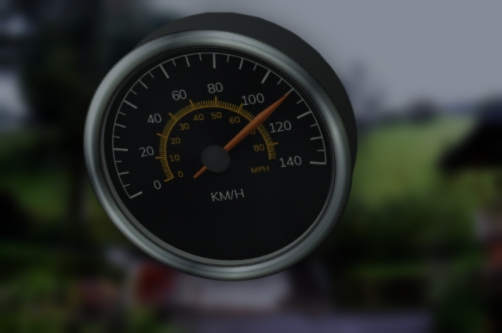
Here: **110** km/h
